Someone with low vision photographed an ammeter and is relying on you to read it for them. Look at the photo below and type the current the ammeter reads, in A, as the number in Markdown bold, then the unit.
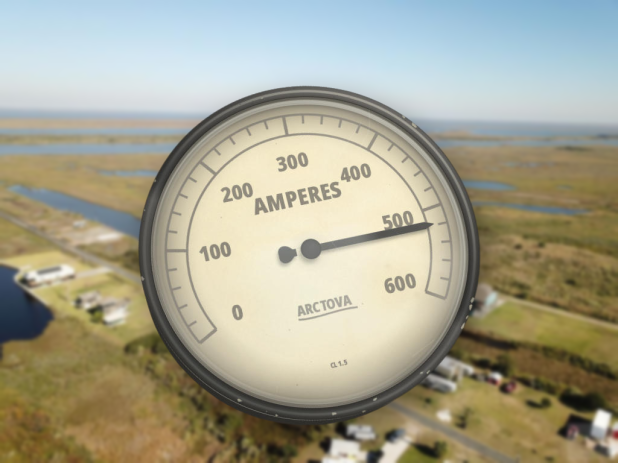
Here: **520** A
